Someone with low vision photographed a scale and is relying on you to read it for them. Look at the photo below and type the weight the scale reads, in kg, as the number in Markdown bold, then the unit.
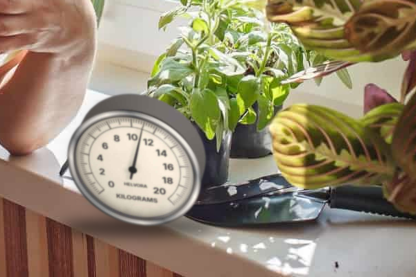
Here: **11** kg
